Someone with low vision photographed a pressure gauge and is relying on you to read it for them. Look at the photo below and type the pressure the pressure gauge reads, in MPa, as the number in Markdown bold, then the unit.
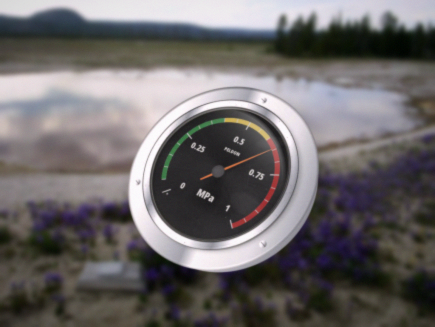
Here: **0.65** MPa
